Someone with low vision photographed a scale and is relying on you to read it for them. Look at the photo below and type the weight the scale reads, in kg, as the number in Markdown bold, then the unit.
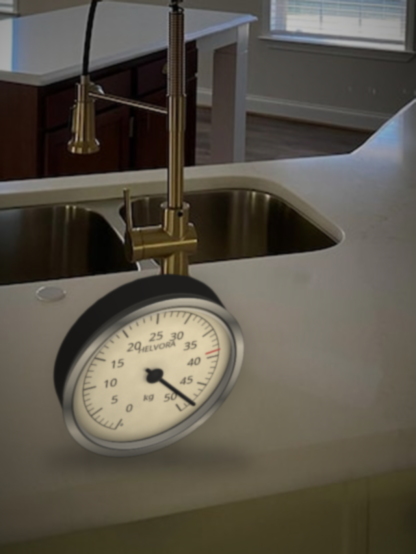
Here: **48** kg
